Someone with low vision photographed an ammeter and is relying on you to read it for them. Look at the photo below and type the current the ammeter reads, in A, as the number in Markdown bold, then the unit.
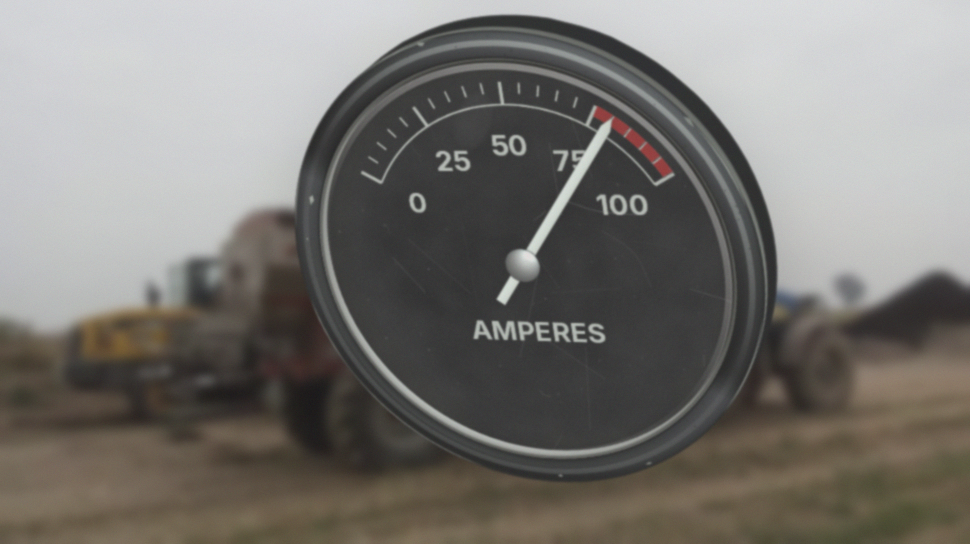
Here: **80** A
